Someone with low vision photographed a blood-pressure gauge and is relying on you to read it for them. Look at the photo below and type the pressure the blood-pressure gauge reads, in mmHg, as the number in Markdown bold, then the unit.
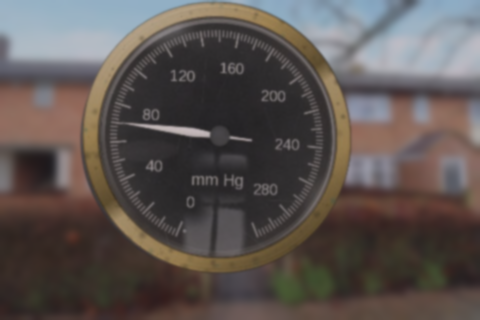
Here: **70** mmHg
